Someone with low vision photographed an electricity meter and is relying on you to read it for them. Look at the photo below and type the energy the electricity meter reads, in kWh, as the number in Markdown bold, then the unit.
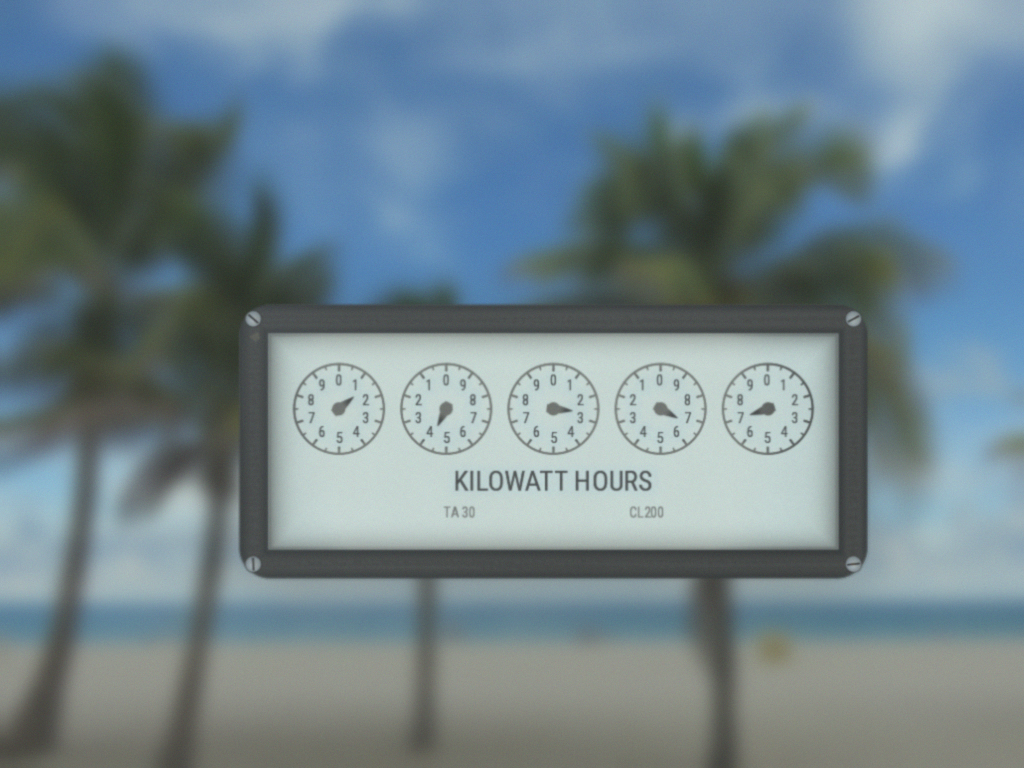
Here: **14267** kWh
